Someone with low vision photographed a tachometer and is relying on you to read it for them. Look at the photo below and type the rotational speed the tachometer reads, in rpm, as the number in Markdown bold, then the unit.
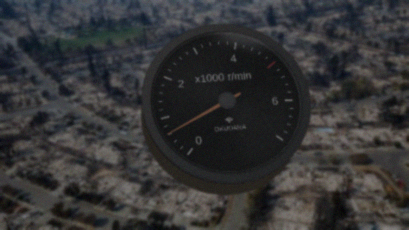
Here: **600** rpm
